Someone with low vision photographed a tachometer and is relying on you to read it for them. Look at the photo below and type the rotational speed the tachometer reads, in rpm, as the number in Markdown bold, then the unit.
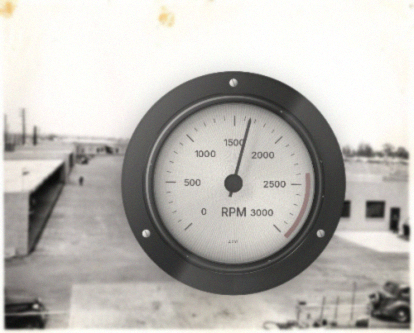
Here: **1650** rpm
